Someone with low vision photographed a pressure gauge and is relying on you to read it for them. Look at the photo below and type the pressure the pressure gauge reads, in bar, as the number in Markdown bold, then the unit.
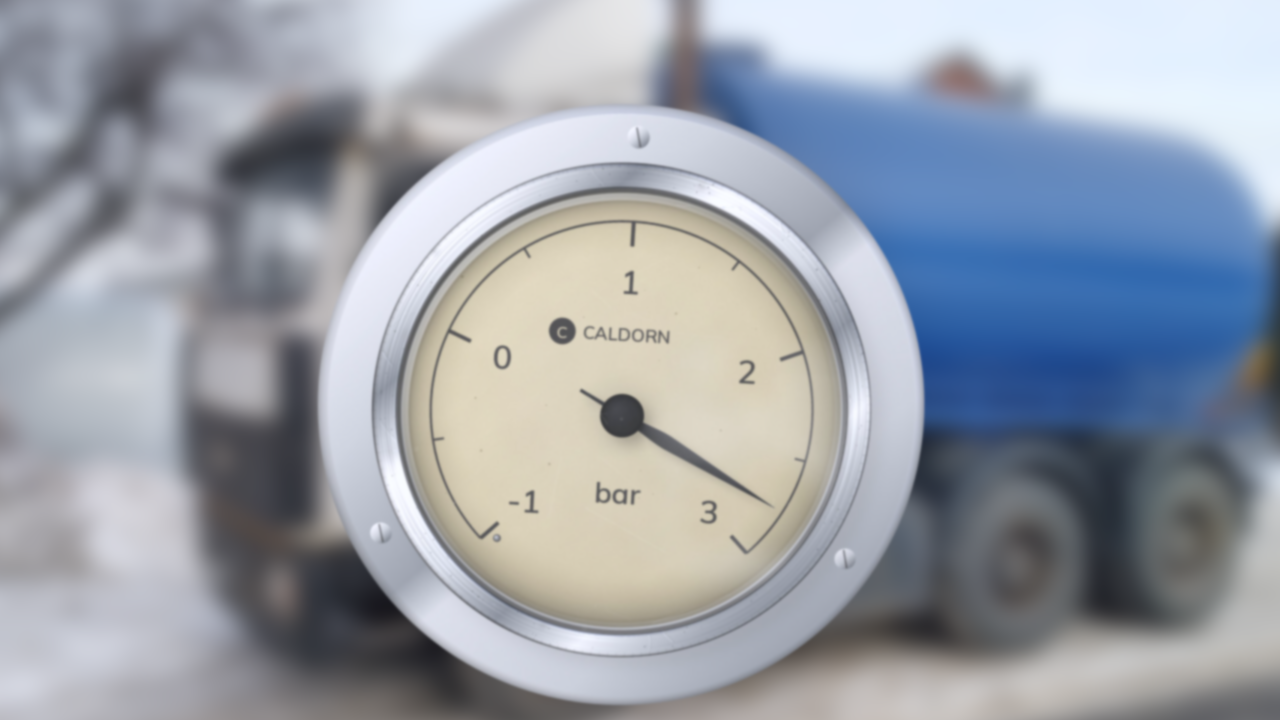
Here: **2.75** bar
